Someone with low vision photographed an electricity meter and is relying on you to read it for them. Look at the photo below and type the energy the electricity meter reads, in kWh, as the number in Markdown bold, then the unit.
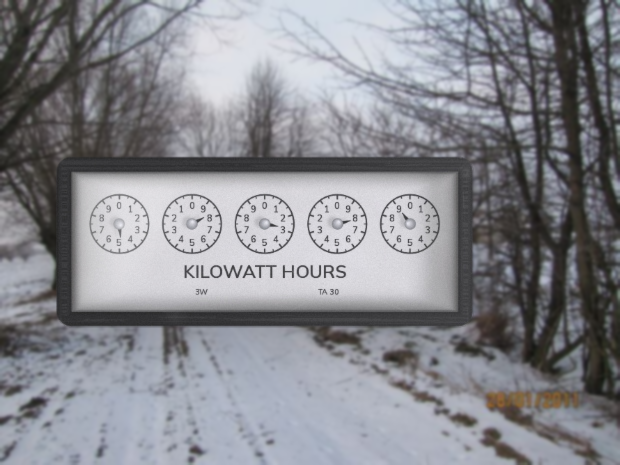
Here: **48279** kWh
